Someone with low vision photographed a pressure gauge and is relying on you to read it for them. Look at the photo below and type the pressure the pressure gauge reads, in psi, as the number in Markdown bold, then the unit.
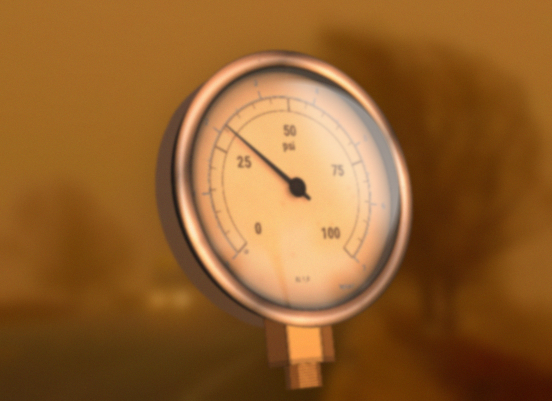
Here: **30** psi
